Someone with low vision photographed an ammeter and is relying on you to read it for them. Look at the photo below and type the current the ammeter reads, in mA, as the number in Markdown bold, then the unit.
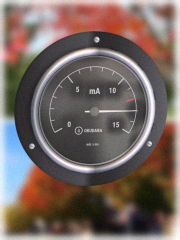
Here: **13** mA
